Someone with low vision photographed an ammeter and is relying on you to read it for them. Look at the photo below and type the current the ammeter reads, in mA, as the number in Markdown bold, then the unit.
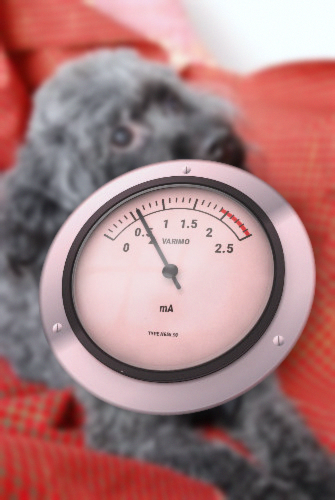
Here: **0.6** mA
